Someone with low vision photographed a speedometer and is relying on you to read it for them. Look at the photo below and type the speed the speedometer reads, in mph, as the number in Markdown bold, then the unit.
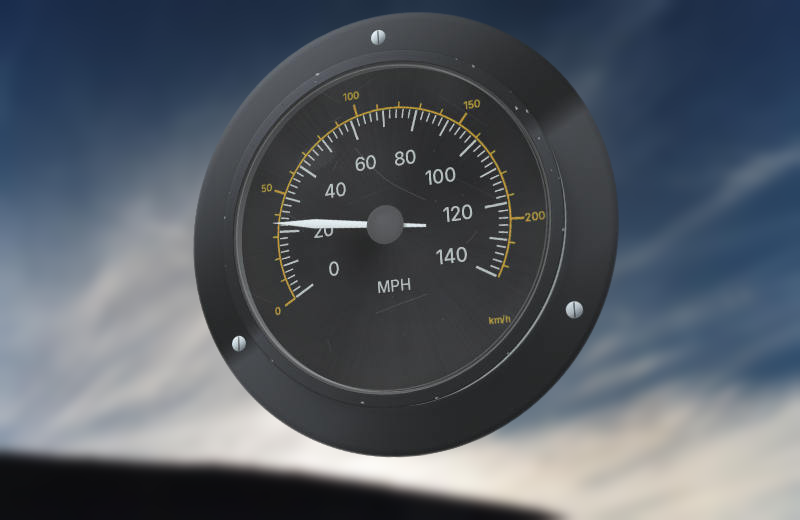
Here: **22** mph
